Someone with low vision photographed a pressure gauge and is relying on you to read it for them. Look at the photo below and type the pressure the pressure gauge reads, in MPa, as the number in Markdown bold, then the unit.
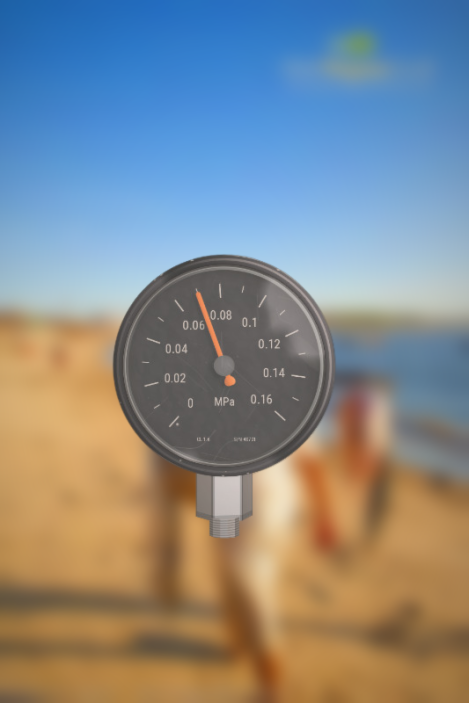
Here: **0.07** MPa
